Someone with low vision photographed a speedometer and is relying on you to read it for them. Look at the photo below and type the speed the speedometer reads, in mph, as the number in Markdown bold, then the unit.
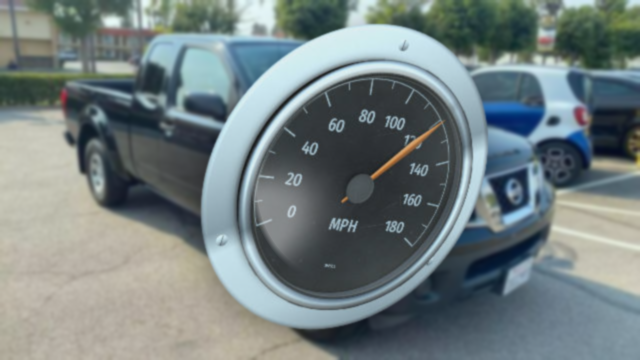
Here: **120** mph
